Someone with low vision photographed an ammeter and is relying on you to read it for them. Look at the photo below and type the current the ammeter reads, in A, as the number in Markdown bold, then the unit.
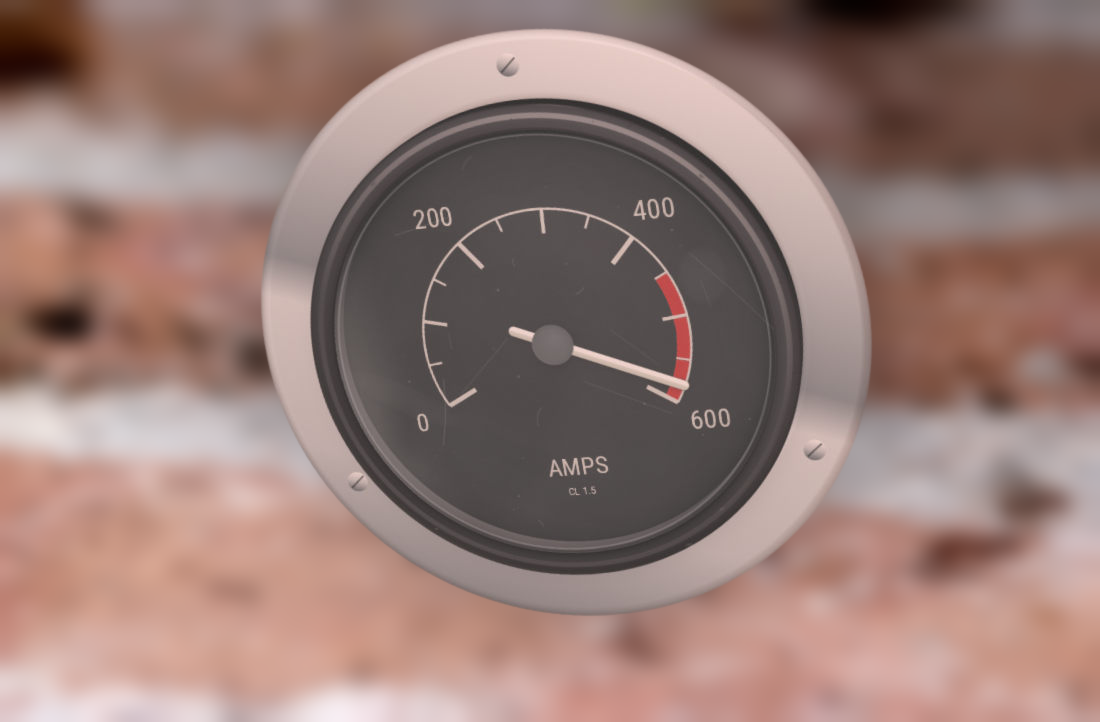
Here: **575** A
